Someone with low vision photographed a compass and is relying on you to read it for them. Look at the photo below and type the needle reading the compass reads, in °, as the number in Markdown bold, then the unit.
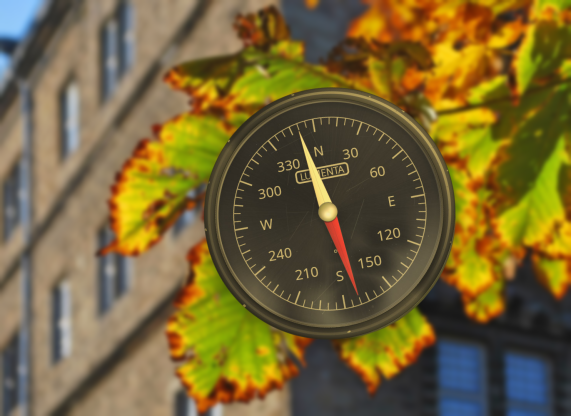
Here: **170** °
